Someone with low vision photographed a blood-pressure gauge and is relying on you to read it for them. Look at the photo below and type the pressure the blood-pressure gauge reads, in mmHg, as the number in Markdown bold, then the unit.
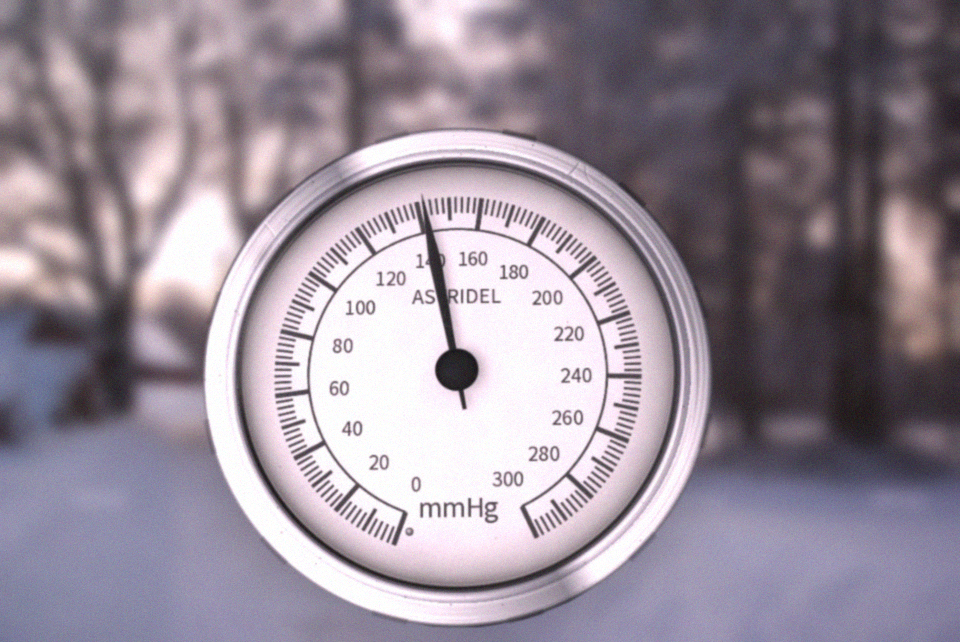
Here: **142** mmHg
